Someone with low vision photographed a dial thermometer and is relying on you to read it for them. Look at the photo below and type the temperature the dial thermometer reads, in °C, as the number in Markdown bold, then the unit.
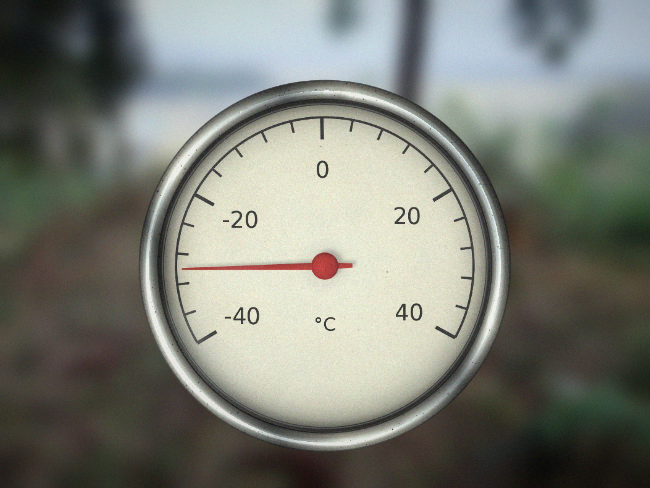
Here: **-30** °C
